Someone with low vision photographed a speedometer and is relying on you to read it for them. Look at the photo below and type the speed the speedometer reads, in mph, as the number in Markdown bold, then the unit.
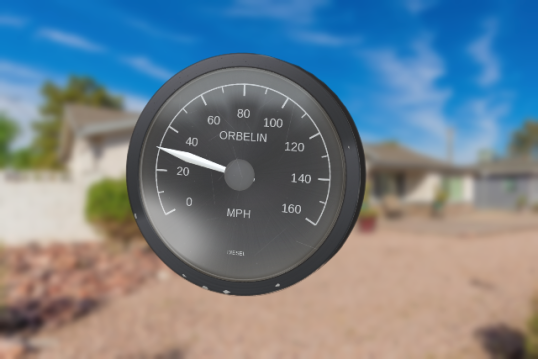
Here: **30** mph
